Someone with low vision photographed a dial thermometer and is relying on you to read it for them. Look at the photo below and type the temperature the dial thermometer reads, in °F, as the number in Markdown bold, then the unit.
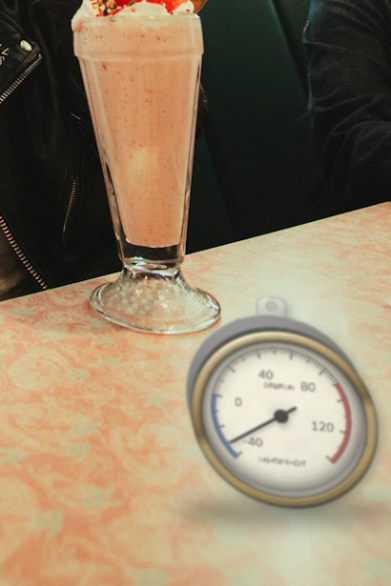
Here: **-30** °F
